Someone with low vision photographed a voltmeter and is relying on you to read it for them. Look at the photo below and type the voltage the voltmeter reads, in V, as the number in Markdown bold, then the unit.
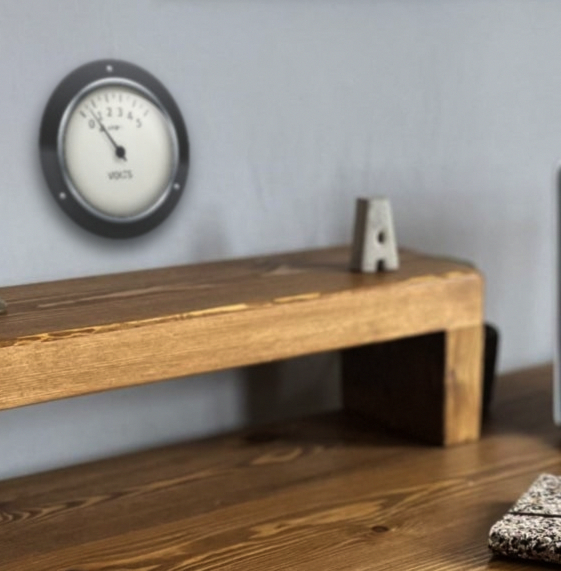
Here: **0.5** V
